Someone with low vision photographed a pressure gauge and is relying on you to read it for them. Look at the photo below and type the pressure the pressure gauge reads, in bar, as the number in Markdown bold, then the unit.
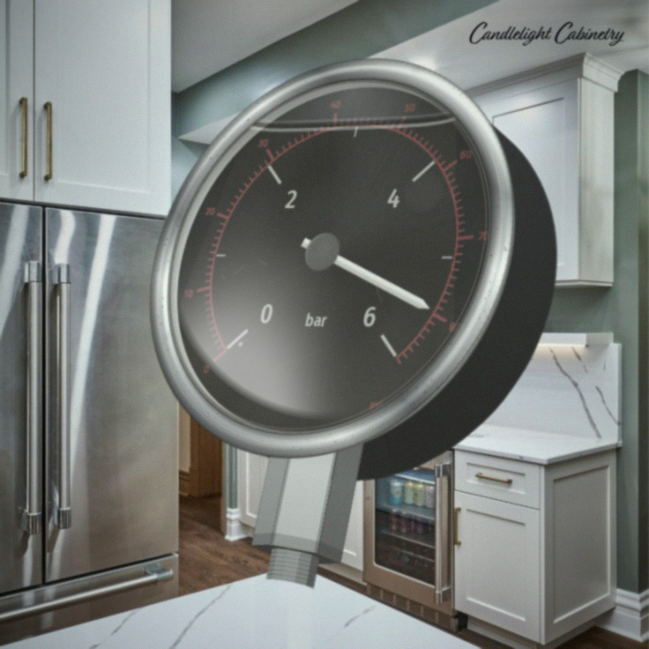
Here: **5.5** bar
